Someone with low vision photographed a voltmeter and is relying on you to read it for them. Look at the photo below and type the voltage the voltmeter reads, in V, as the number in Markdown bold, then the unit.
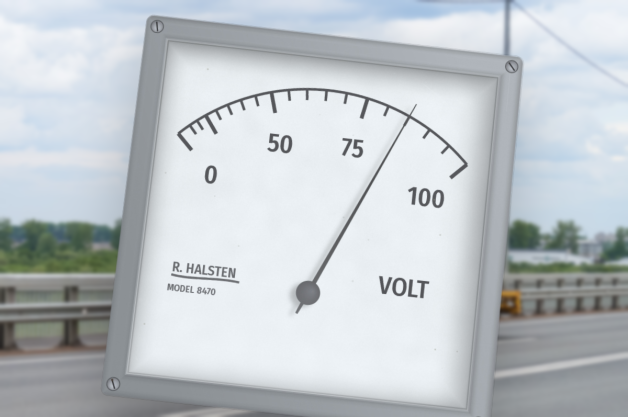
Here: **85** V
